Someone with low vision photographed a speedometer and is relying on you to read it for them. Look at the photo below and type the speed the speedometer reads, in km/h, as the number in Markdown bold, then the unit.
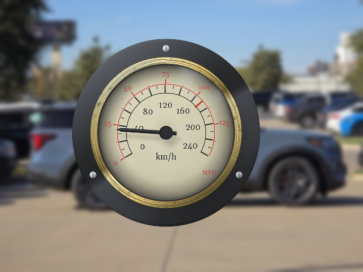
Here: **35** km/h
